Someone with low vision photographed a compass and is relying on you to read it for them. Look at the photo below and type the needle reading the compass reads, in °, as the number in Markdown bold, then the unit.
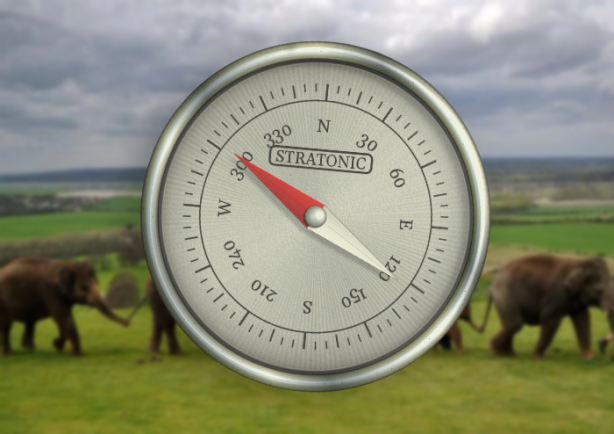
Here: **302.5** °
